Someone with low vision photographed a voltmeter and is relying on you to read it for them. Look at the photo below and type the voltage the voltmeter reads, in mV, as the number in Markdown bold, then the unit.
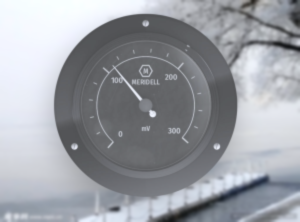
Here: **110** mV
